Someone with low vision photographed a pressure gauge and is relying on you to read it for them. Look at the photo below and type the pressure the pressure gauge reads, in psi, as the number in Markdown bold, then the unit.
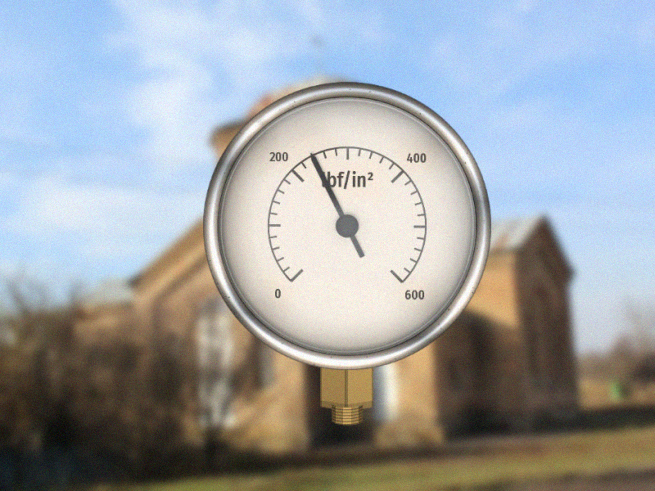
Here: **240** psi
